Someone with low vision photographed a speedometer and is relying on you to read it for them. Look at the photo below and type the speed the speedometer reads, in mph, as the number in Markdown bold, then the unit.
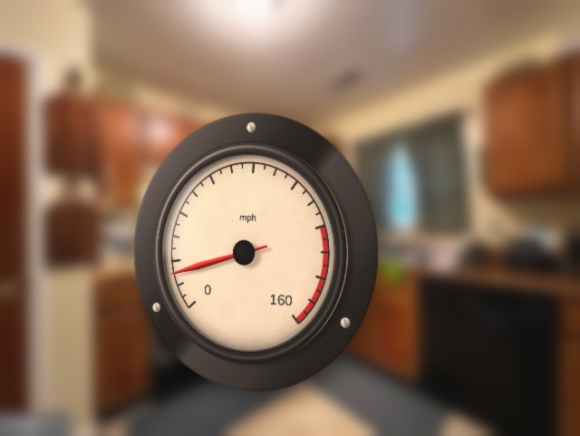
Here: **15** mph
